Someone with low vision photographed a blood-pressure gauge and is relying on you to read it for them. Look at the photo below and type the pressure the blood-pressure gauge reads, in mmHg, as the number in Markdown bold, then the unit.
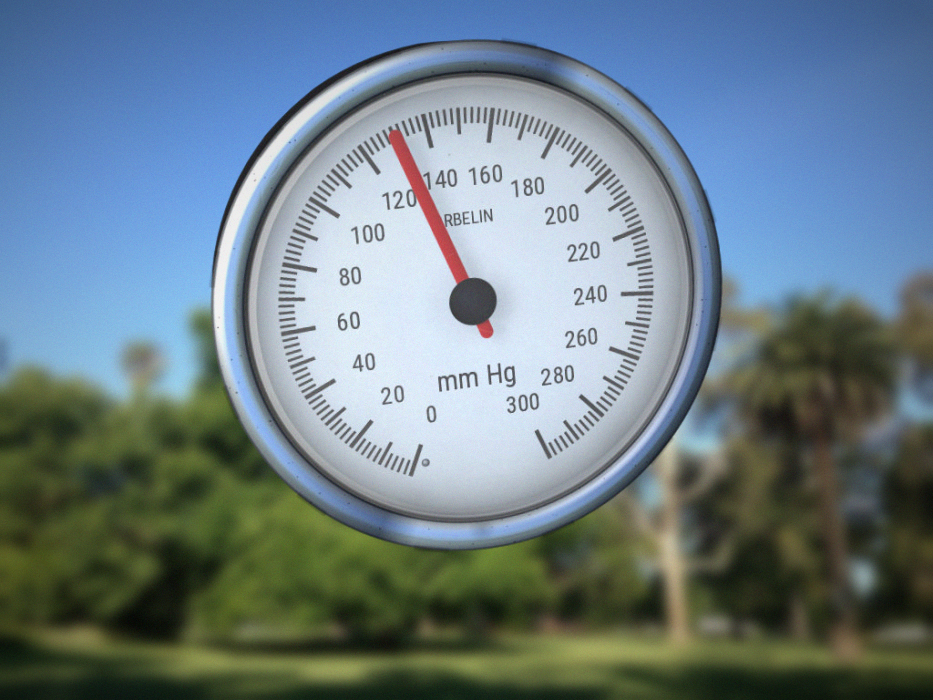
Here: **130** mmHg
